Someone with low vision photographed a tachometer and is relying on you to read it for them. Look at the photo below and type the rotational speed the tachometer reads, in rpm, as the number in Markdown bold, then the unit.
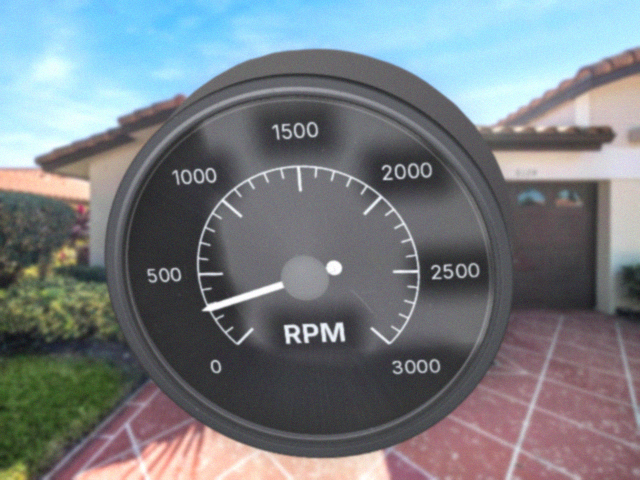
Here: **300** rpm
